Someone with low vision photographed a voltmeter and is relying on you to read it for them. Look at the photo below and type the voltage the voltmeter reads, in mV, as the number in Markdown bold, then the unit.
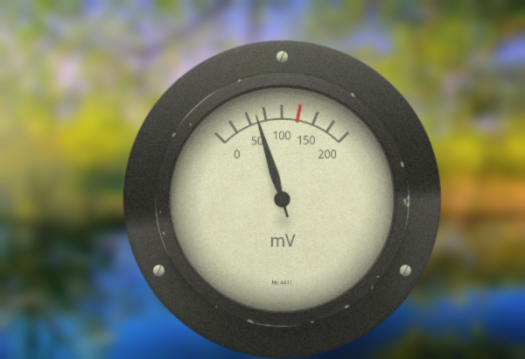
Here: **62.5** mV
